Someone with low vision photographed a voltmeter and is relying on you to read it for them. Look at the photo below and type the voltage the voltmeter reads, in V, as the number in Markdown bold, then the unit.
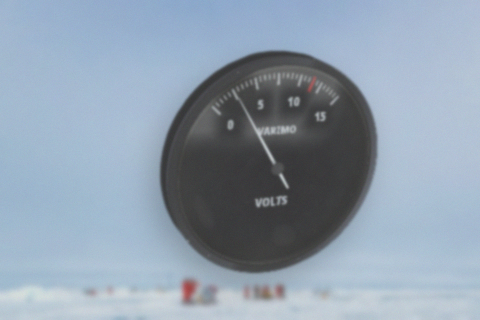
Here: **2.5** V
